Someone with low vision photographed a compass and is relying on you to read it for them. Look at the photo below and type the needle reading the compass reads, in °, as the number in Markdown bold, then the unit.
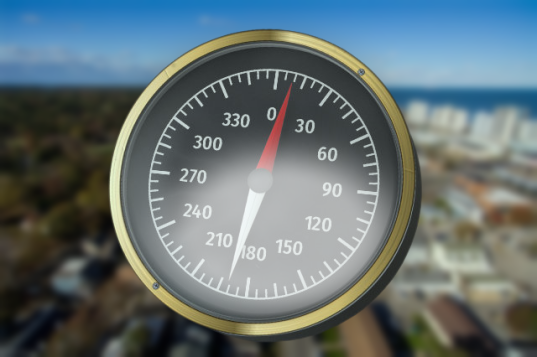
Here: **10** °
